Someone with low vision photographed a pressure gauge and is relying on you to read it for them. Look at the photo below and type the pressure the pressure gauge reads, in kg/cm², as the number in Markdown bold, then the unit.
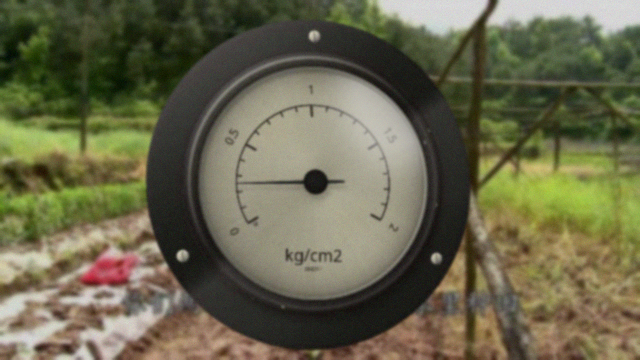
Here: **0.25** kg/cm²
